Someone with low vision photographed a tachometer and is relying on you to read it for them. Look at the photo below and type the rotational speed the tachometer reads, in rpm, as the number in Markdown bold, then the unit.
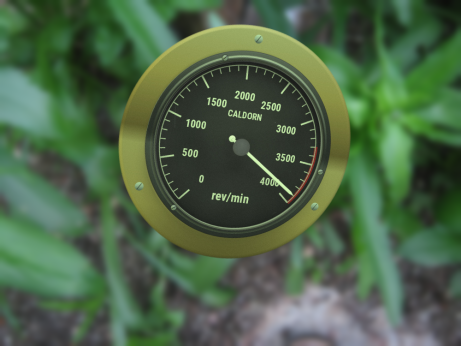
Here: **3900** rpm
